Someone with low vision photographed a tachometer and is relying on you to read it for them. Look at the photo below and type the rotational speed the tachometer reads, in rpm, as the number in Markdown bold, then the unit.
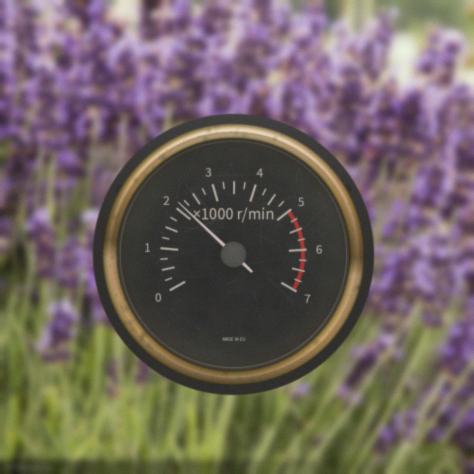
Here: **2125** rpm
